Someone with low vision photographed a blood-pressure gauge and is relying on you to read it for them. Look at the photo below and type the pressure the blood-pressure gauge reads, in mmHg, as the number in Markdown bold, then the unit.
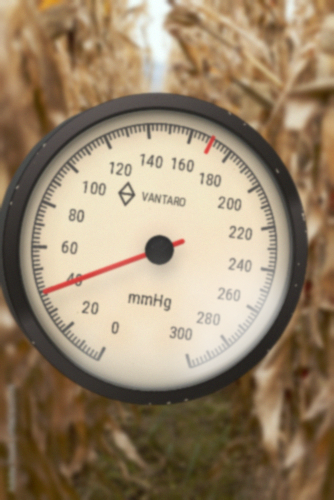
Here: **40** mmHg
